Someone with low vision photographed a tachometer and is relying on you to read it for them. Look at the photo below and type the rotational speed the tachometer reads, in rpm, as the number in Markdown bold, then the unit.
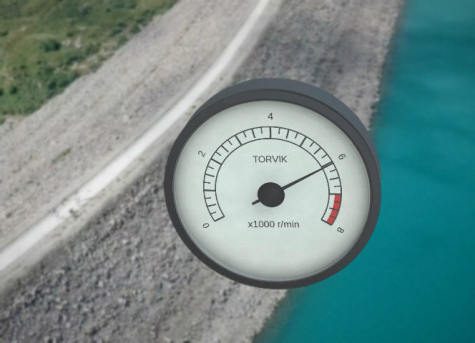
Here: **6000** rpm
